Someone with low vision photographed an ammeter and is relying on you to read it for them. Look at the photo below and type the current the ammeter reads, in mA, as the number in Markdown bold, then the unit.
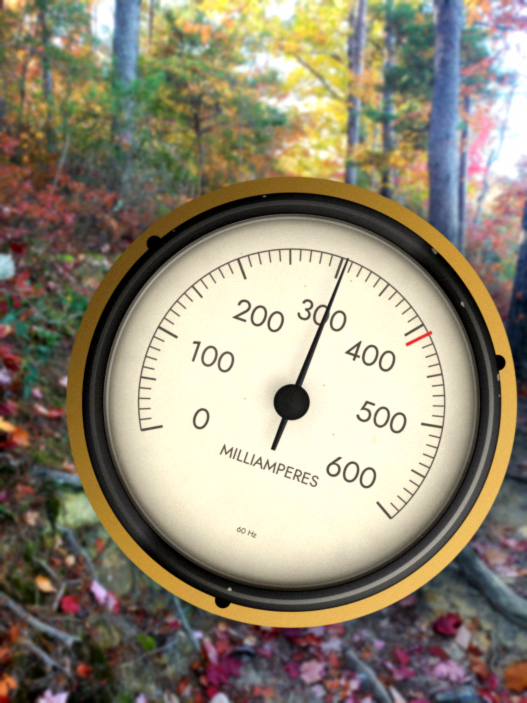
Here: **305** mA
